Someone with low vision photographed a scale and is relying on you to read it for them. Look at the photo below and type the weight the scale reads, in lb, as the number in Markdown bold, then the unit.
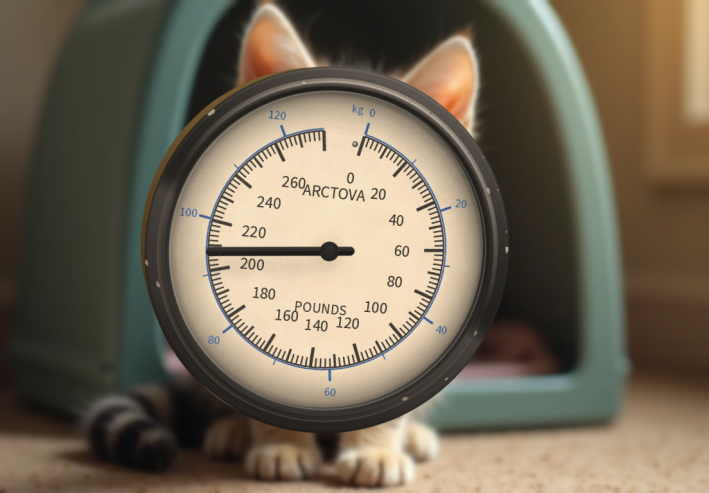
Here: **208** lb
